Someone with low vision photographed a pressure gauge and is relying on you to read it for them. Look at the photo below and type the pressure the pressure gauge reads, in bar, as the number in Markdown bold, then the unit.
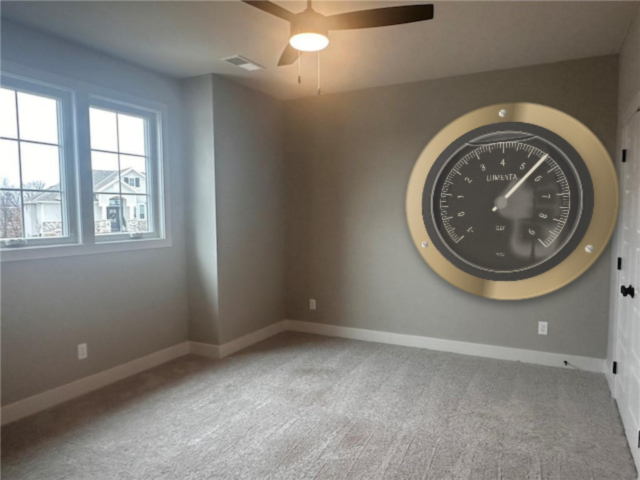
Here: **5.5** bar
